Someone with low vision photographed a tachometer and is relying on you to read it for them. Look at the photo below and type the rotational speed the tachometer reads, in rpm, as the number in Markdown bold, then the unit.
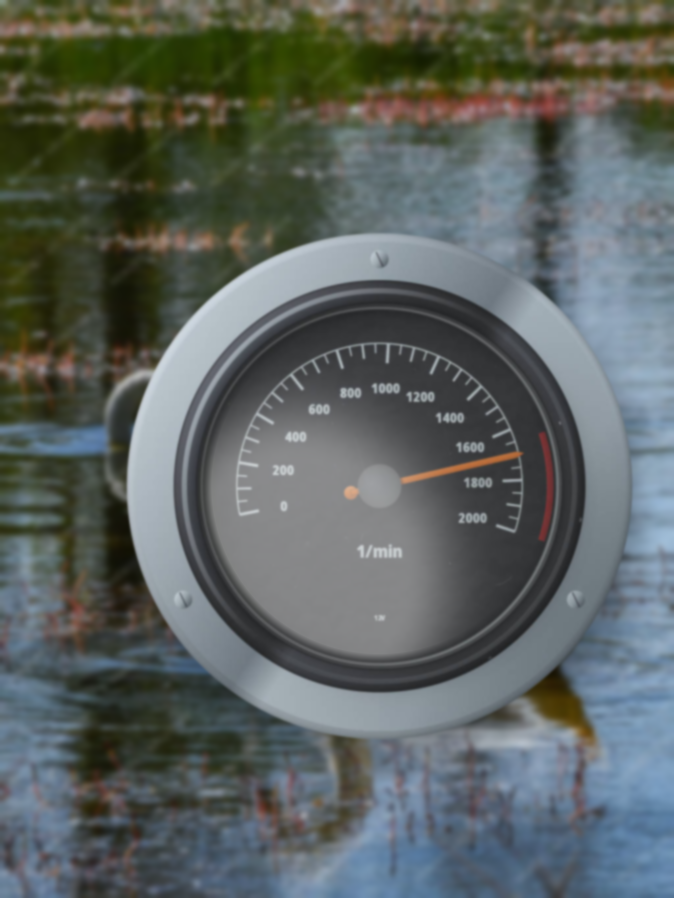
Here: **1700** rpm
